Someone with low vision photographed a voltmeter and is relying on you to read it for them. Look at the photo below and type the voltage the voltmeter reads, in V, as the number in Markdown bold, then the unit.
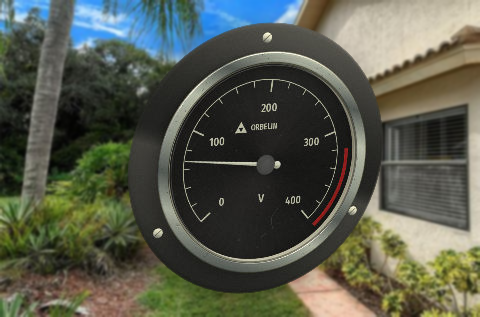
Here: **70** V
